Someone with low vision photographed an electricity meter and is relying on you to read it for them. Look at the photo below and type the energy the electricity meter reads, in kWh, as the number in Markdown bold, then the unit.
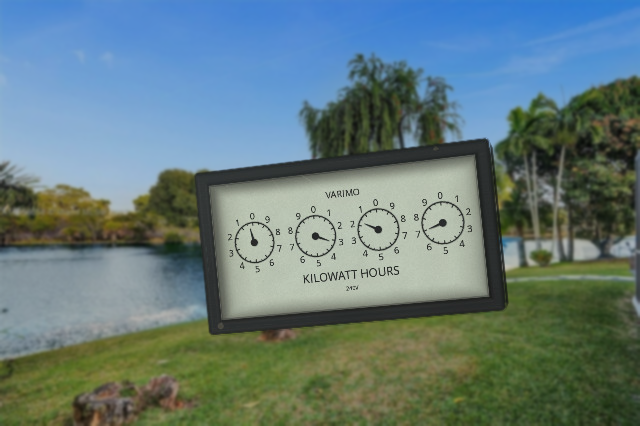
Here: **317** kWh
